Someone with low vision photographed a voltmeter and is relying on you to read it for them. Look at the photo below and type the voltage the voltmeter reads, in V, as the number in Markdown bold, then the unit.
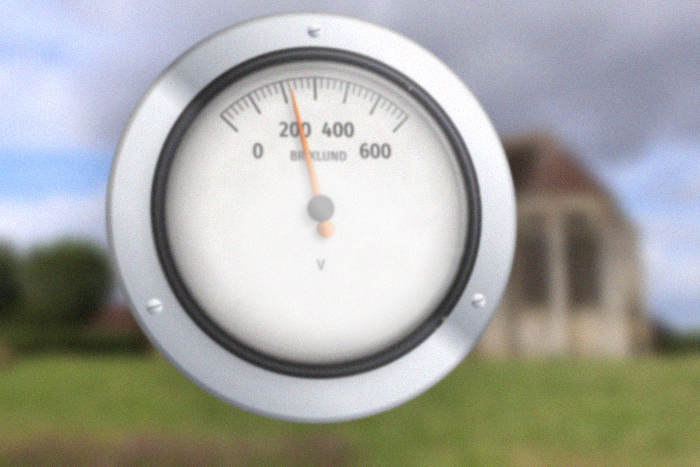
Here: **220** V
